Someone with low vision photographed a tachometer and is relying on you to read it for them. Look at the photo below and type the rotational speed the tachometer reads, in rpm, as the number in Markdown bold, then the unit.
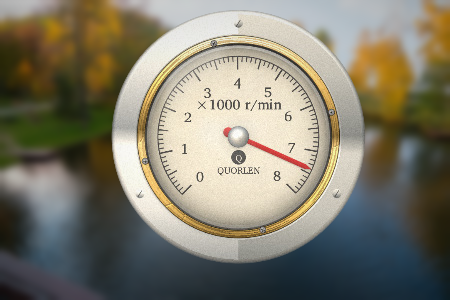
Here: **7400** rpm
